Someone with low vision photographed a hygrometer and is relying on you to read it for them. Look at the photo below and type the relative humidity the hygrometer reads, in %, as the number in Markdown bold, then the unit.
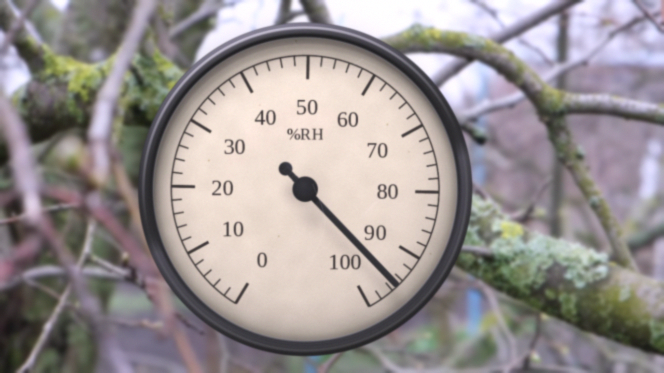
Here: **95** %
